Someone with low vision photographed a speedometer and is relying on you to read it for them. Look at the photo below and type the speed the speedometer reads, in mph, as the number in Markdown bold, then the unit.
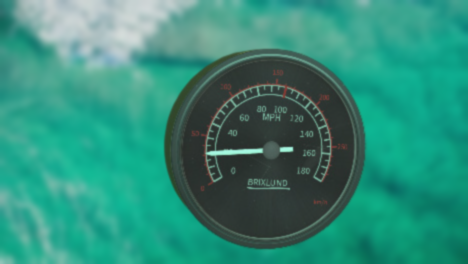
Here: **20** mph
